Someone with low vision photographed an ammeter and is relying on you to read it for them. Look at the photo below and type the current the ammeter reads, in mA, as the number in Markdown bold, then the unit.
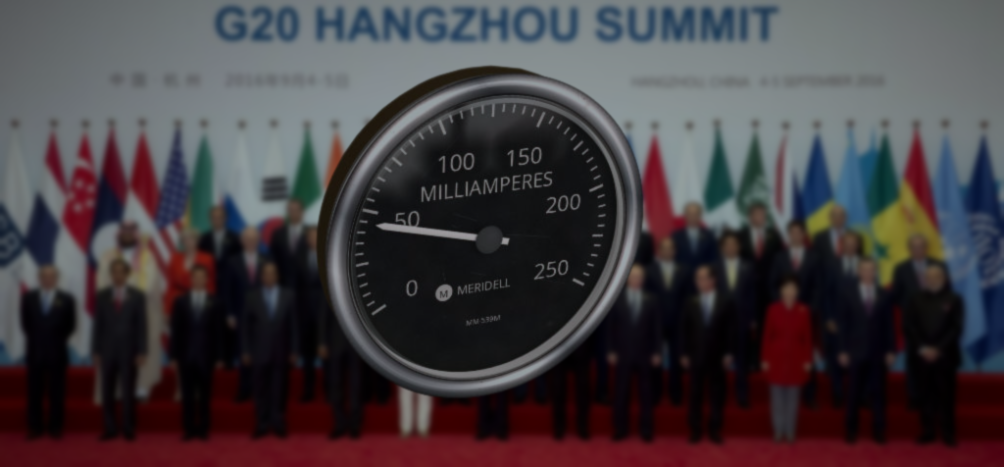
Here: **45** mA
